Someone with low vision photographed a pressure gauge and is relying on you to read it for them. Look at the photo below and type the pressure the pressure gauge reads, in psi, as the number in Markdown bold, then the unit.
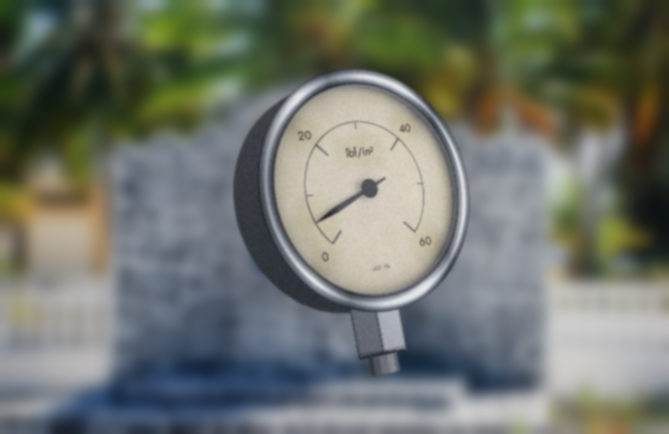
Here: **5** psi
